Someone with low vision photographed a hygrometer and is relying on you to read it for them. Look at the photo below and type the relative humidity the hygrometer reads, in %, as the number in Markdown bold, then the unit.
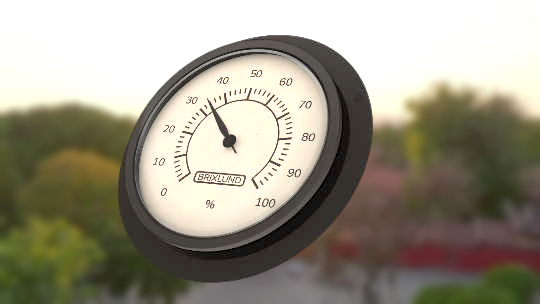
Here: **34** %
